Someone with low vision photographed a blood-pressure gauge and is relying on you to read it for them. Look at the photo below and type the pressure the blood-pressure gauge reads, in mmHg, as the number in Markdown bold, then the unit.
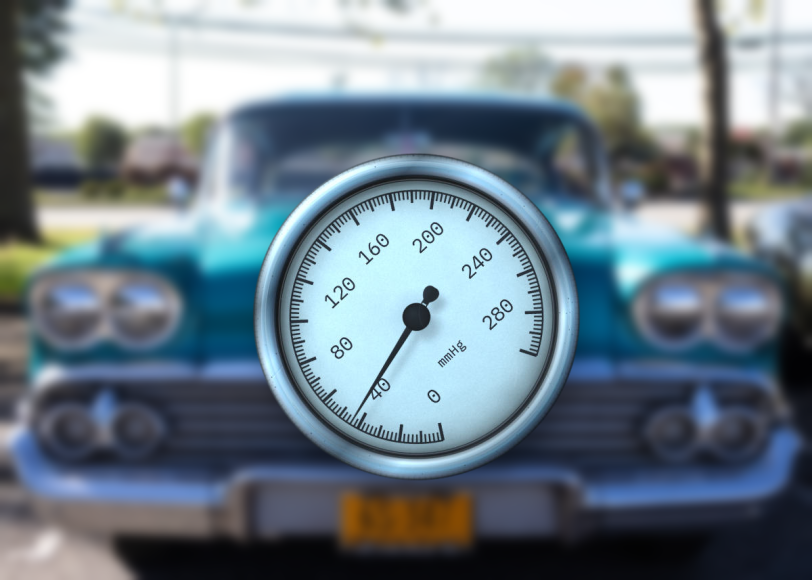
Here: **44** mmHg
